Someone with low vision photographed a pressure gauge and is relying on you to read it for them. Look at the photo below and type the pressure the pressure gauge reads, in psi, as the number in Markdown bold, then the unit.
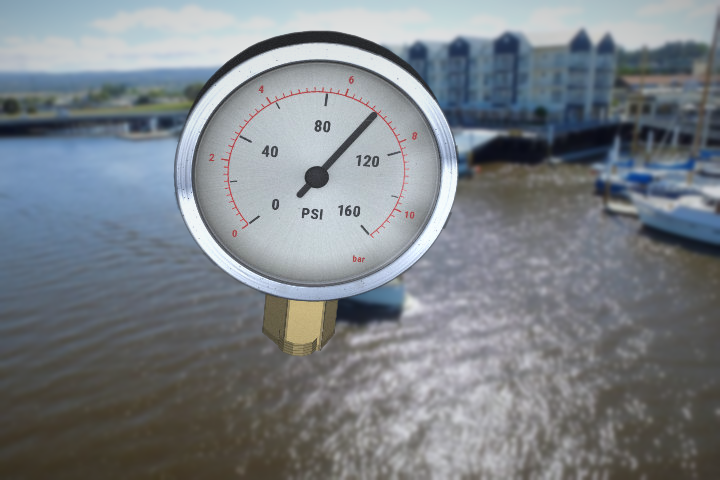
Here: **100** psi
